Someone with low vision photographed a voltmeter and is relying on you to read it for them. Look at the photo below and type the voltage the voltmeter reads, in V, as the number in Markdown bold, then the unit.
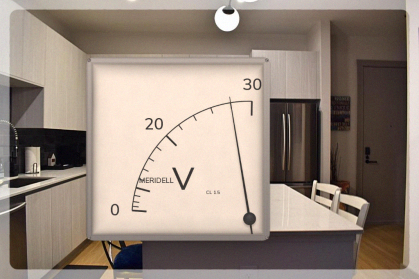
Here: **28** V
